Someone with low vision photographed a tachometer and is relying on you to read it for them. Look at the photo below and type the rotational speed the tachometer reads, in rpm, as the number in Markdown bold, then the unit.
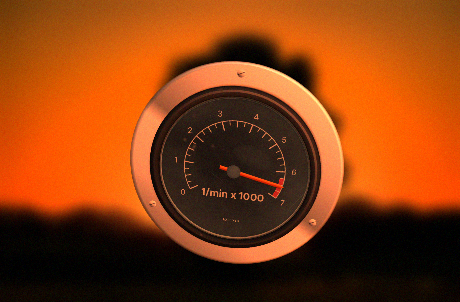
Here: **6500** rpm
